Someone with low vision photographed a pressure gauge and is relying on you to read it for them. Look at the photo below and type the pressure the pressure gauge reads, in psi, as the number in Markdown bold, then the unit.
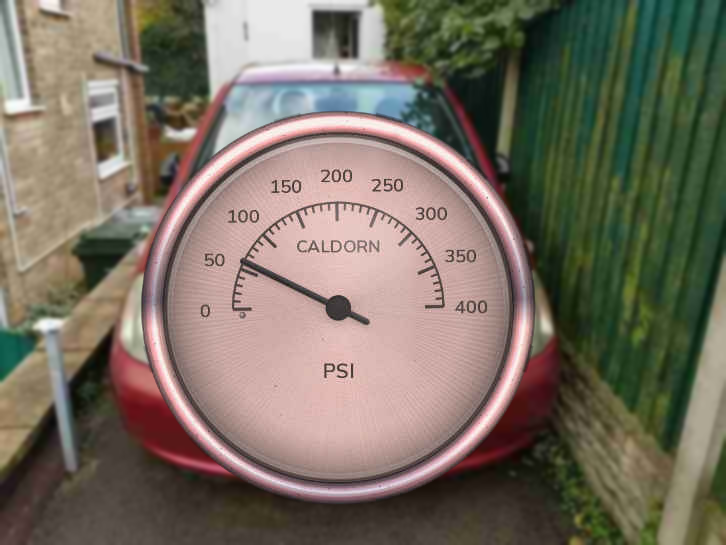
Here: **60** psi
